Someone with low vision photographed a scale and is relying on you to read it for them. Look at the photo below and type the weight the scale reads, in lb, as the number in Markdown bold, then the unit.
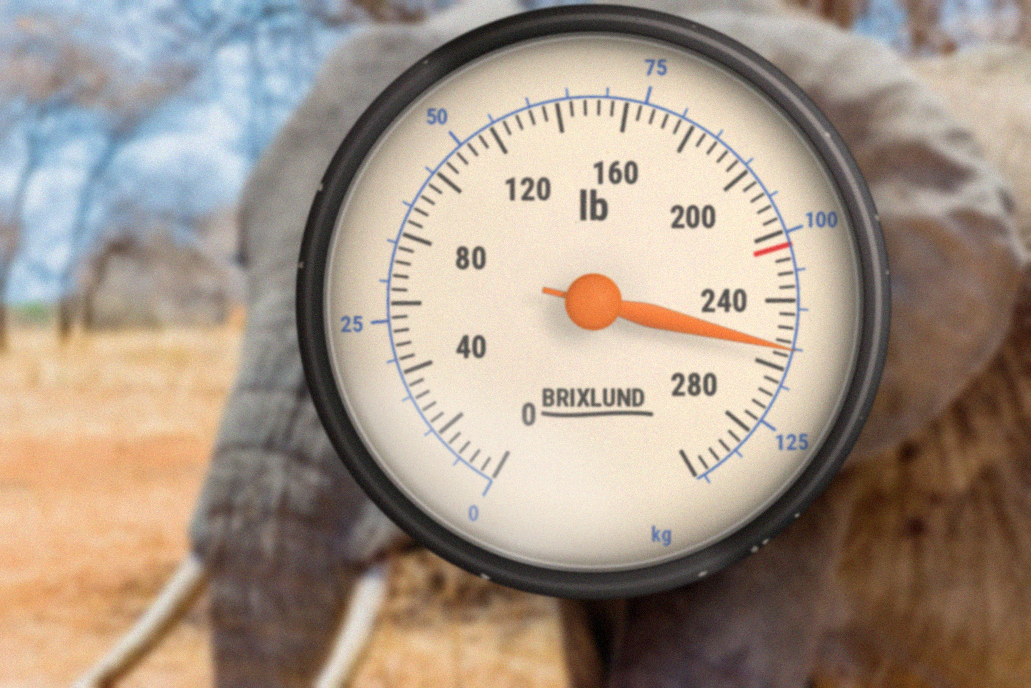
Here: **254** lb
